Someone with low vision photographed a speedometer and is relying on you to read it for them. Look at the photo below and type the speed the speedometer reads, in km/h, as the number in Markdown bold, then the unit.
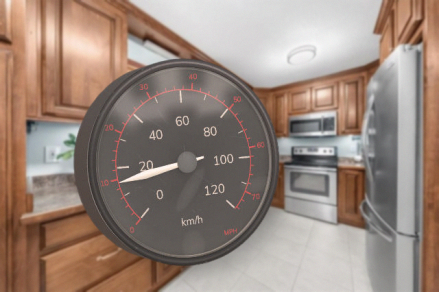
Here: **15** km/h
